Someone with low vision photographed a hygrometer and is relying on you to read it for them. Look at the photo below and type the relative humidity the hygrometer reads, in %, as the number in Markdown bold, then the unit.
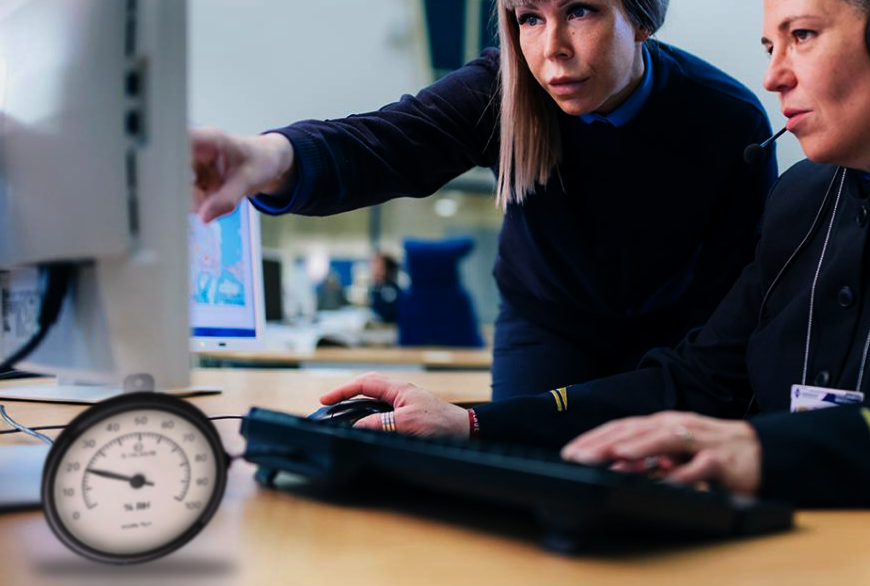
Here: **20** %
